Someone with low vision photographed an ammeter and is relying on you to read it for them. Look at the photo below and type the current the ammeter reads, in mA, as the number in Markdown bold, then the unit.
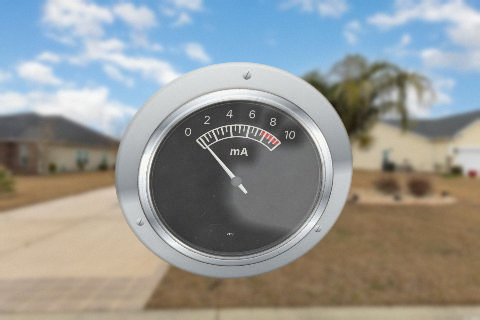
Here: **0.5** mA
